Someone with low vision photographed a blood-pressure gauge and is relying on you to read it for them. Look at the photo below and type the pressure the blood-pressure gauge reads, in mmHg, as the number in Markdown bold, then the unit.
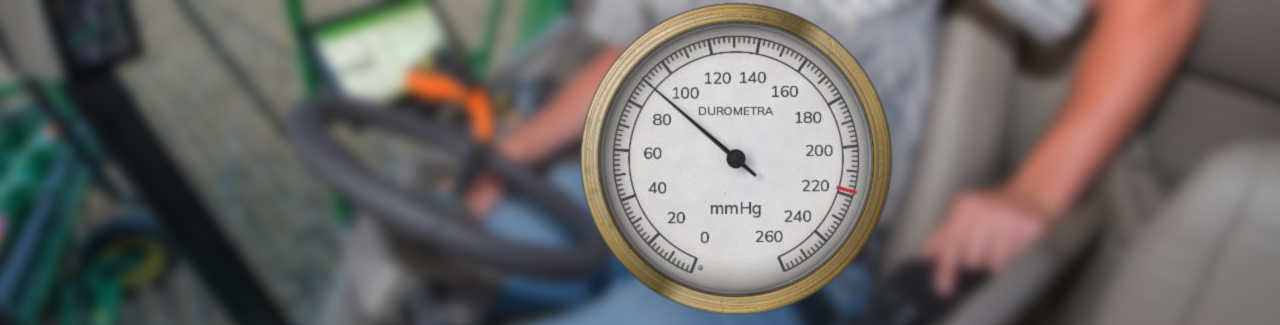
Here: **90** mmHg
